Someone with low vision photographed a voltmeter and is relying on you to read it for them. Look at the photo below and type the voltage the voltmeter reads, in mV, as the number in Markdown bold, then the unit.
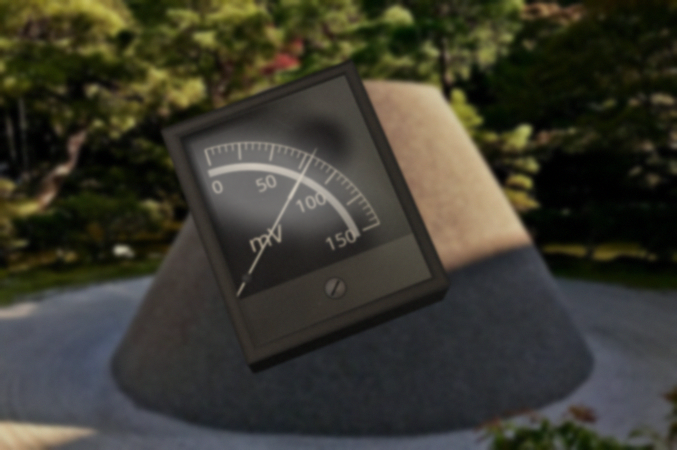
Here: **80** mV
